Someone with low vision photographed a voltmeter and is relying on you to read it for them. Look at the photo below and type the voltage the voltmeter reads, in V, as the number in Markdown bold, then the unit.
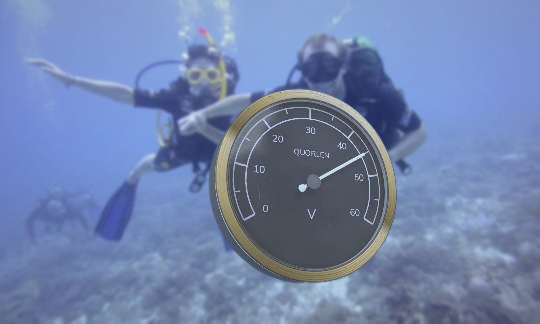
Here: **45** V
